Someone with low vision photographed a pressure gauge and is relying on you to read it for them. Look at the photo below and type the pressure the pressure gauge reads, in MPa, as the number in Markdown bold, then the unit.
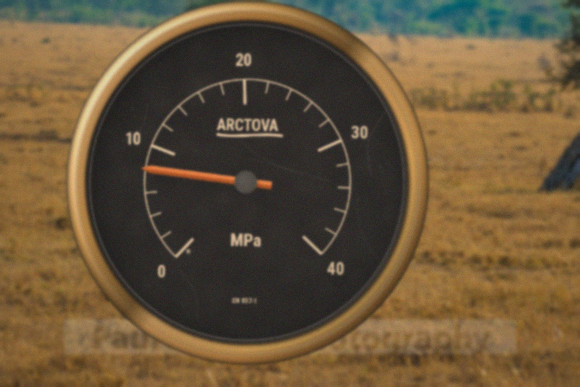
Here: **8** MPa
